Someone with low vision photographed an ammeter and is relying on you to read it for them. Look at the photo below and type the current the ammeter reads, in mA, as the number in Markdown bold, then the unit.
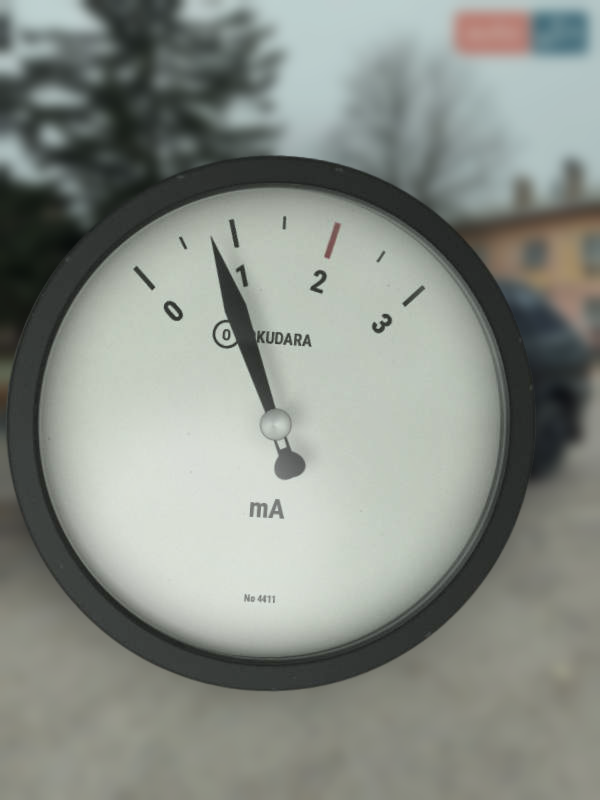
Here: **0.75** mA
